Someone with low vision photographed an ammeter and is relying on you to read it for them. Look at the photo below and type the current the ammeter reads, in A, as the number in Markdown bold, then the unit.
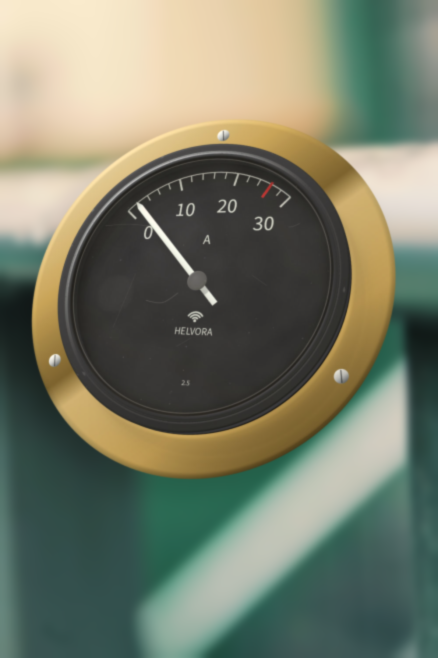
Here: **2** A
